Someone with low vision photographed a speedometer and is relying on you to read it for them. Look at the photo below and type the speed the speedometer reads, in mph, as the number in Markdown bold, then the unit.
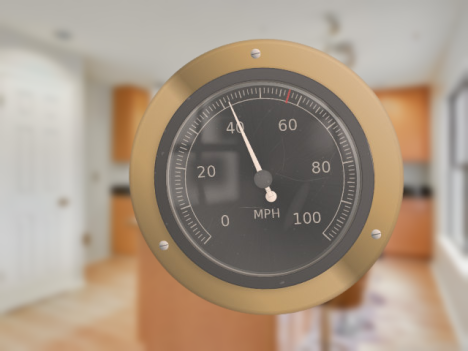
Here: **42** mph
